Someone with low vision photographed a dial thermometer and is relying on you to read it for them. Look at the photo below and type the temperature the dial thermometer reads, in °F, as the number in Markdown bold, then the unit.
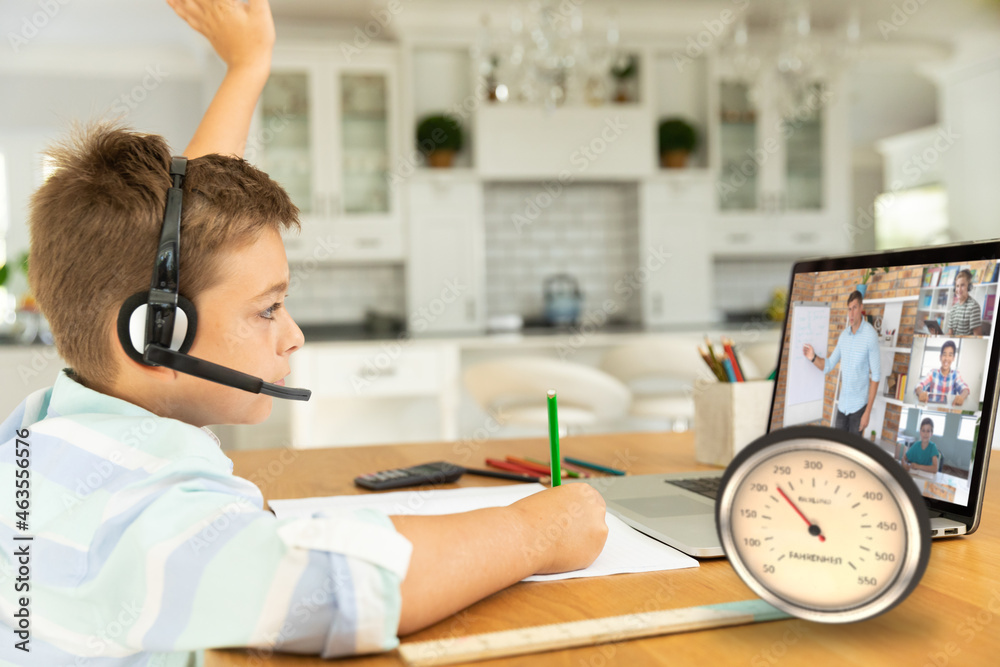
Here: **225** °F
